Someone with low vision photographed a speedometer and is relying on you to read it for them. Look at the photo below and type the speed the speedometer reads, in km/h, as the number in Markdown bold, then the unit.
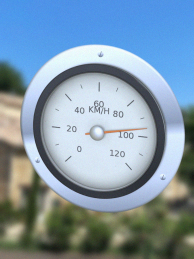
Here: **95** km/h
